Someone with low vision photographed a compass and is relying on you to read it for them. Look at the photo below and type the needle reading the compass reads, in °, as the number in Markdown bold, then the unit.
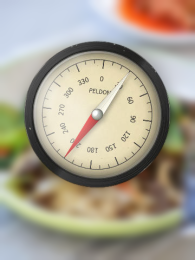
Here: **210** °
